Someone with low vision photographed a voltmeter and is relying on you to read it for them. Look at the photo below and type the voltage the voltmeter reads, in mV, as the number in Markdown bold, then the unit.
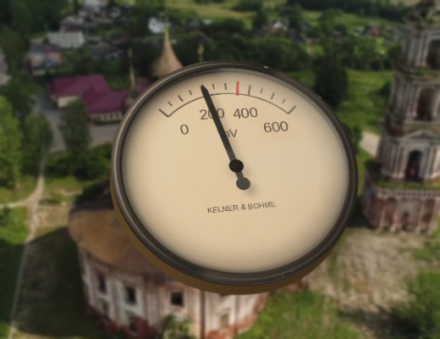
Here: **200** mV
